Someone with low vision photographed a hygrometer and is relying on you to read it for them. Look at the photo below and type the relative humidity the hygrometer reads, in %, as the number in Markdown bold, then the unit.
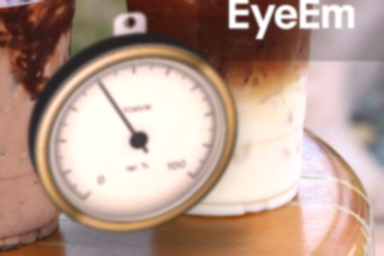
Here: **40** %
